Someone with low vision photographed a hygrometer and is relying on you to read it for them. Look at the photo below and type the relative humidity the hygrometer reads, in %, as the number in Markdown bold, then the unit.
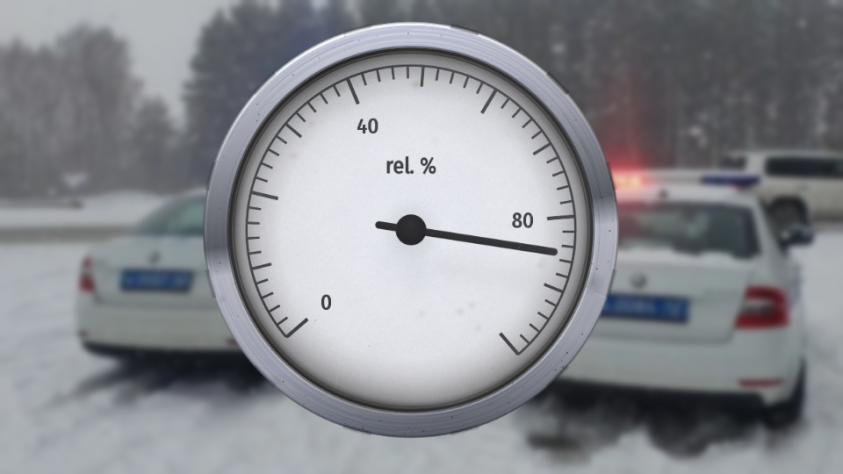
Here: **85** %
